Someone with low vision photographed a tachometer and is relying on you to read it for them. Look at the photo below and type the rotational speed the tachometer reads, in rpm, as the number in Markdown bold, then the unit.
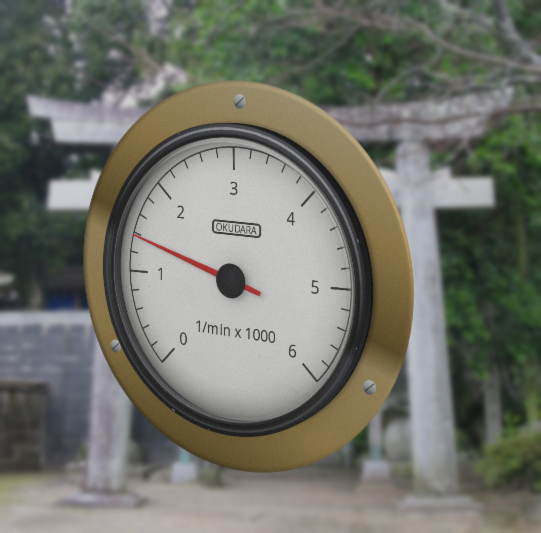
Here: **1400** rpm
